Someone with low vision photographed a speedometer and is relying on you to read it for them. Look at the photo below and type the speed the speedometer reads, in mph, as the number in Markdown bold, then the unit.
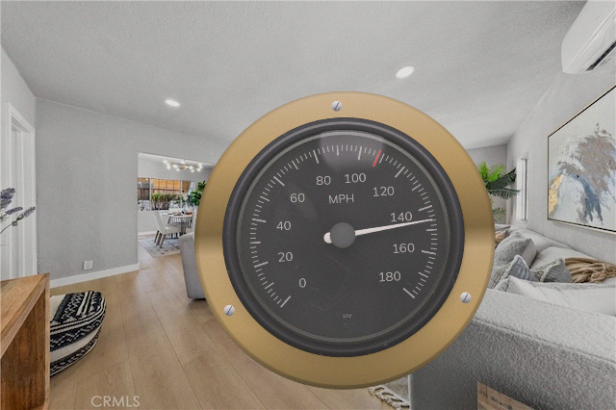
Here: **146** mph
